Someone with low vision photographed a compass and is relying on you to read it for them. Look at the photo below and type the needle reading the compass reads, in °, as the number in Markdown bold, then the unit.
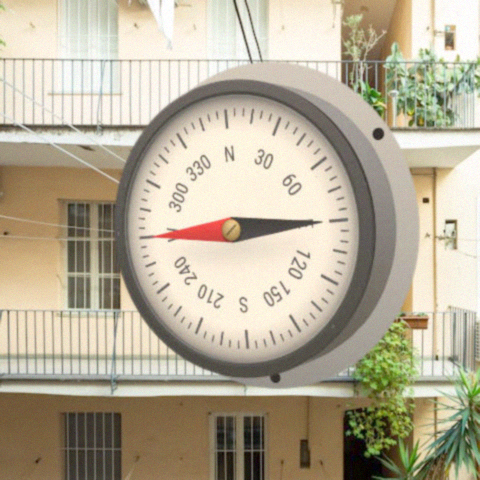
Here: **270** °
